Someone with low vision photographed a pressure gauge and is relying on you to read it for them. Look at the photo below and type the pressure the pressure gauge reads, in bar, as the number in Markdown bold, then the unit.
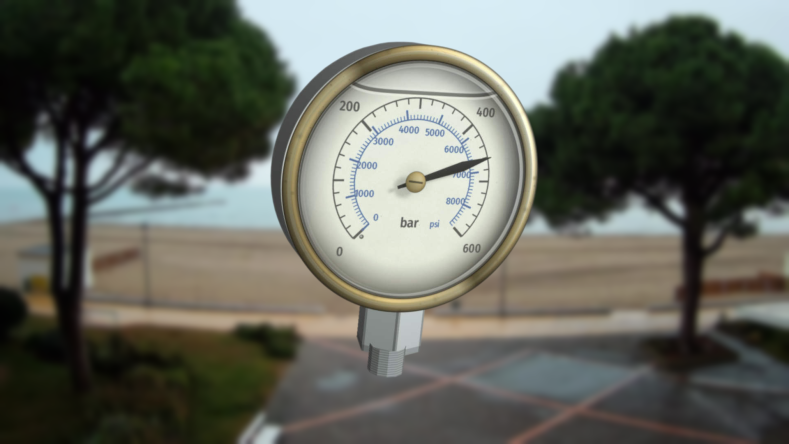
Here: **460** bar
